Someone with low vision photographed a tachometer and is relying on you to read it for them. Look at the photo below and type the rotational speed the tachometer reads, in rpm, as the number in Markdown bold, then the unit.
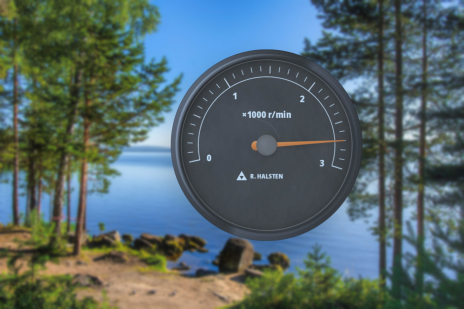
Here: **2700** rpm
